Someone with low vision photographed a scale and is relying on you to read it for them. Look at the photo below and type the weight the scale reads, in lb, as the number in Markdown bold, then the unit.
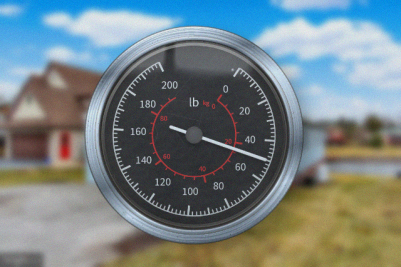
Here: **50** lb
